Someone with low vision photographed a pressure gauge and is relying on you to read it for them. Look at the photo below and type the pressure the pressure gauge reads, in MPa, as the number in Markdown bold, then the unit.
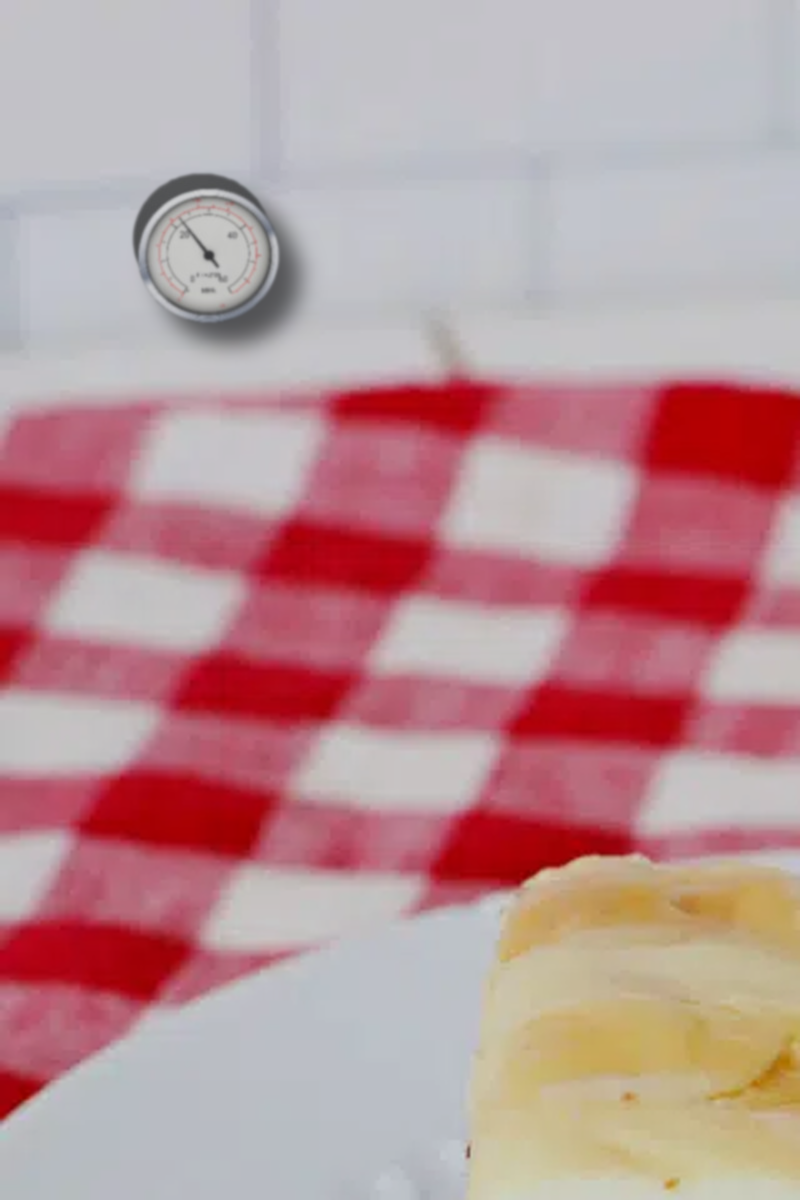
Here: **22.5** MPa
